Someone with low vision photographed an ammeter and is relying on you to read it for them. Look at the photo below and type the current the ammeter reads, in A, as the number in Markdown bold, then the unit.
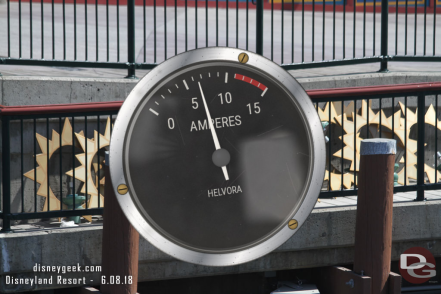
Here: **6.5** A
